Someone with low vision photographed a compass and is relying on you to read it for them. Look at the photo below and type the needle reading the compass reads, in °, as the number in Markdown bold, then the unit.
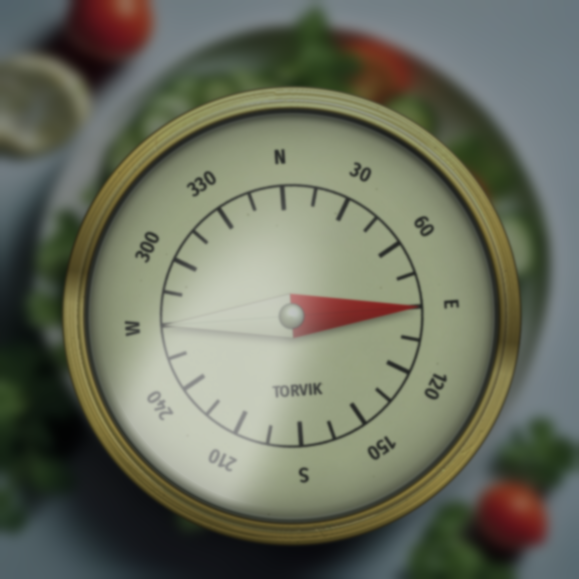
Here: **90** °
